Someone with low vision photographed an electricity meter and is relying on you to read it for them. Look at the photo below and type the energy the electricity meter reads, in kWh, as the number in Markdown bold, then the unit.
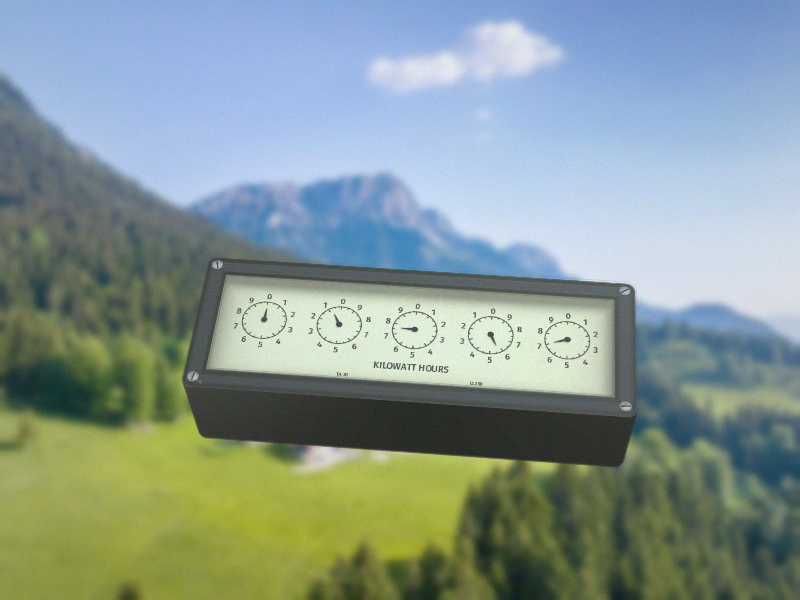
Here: **757** kWh
